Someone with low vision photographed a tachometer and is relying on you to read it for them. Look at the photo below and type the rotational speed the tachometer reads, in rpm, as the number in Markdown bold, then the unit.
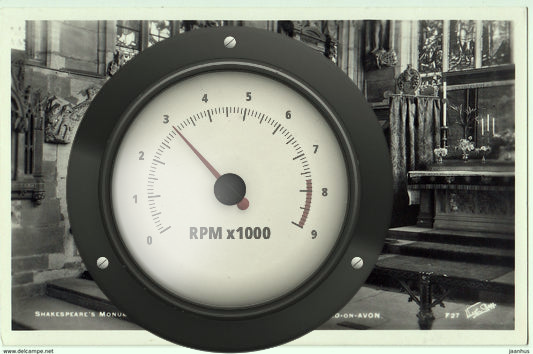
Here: **3000** rpm
